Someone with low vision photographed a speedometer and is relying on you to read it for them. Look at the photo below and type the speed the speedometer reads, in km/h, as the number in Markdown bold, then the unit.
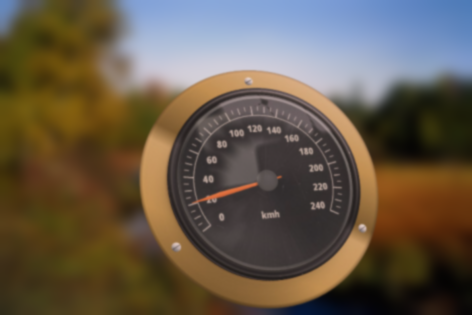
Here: **20** km/h
